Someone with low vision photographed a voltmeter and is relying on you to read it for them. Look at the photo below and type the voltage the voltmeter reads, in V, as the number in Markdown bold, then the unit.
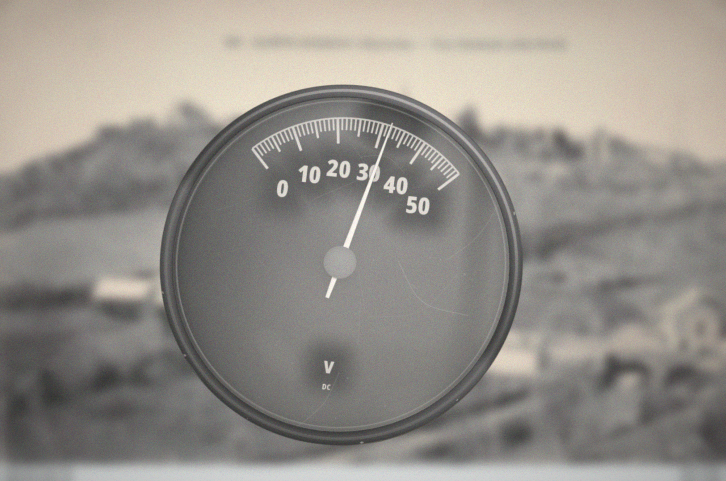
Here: **32** V
